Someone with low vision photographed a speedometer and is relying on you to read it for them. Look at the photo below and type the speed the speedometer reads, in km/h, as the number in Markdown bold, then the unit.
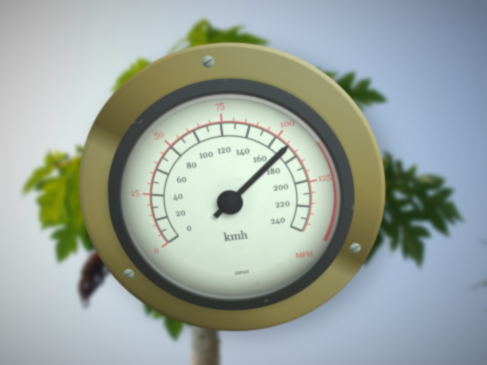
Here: **170** km/h
